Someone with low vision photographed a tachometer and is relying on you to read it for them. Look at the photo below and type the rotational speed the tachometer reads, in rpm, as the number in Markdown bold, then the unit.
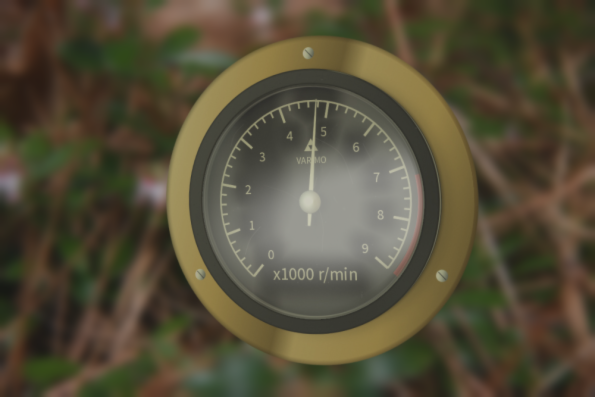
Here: **4800** rpm
